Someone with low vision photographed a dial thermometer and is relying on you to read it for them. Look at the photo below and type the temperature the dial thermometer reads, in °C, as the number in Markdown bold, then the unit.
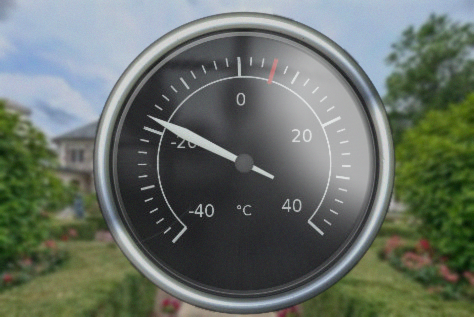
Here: **-18** °C
